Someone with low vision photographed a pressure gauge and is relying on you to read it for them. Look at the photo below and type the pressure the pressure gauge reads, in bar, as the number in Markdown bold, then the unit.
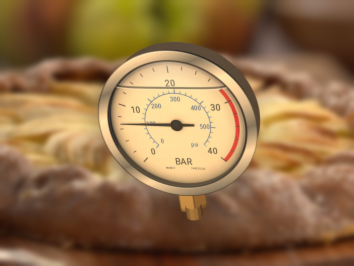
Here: **7** bar
